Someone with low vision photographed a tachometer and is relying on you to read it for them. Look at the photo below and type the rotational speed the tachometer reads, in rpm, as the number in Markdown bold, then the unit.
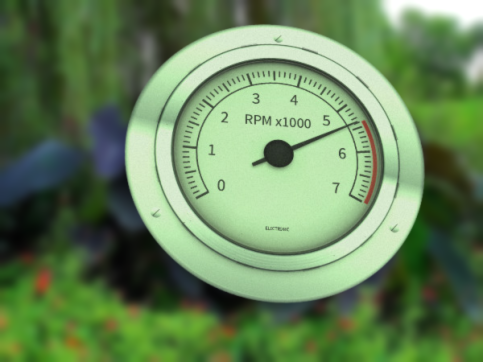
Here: **5400** rpm
